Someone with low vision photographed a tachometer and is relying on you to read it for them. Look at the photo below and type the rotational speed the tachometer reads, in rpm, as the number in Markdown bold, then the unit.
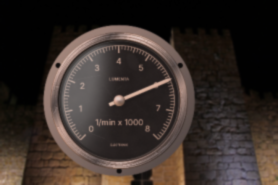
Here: **6000** rpm
